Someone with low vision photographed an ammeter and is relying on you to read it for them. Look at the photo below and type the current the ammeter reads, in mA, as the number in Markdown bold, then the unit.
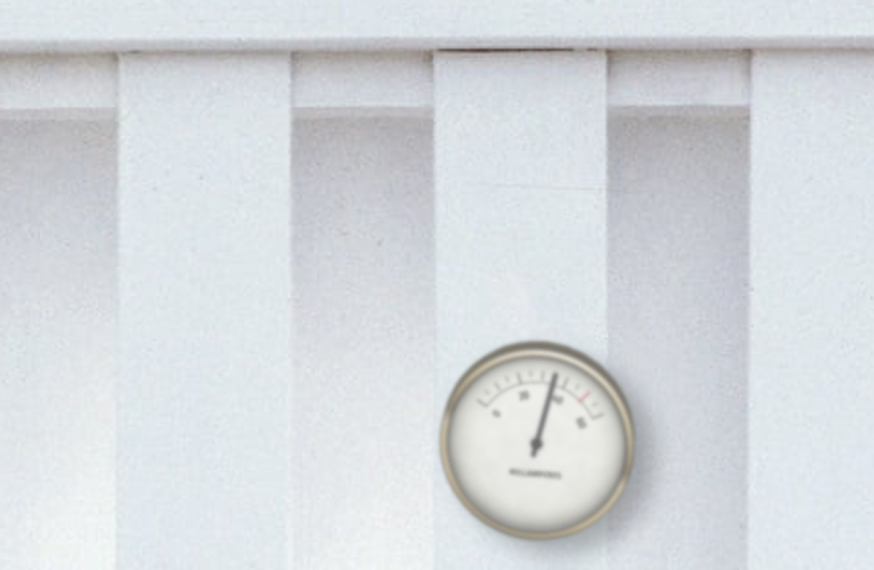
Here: **35** mA
